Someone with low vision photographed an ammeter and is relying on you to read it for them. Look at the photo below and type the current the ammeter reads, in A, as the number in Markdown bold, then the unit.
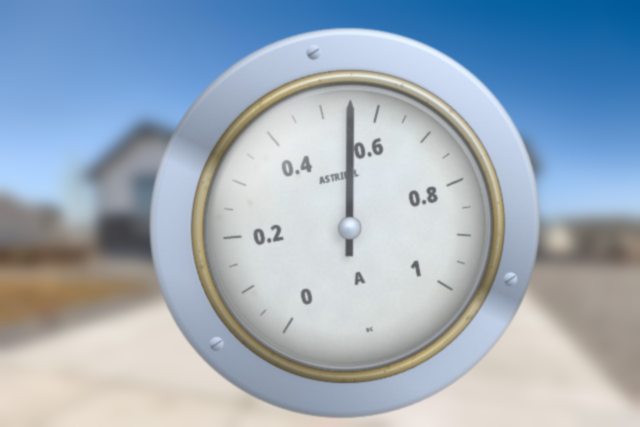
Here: **0.55** A
